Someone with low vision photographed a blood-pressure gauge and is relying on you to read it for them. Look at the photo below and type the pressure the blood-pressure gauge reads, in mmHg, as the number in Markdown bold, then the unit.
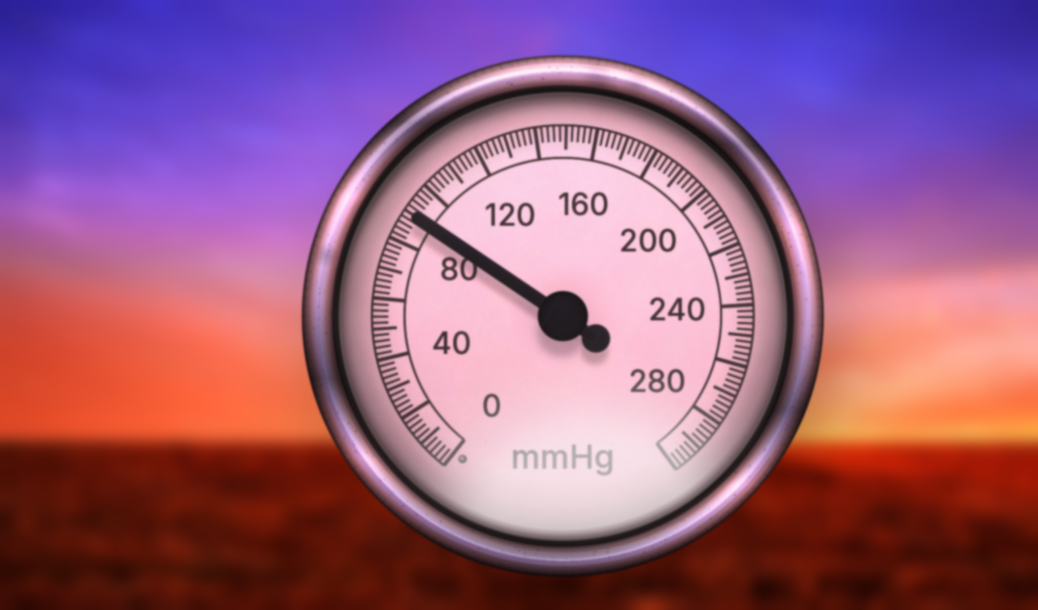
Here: **90** mmHg
